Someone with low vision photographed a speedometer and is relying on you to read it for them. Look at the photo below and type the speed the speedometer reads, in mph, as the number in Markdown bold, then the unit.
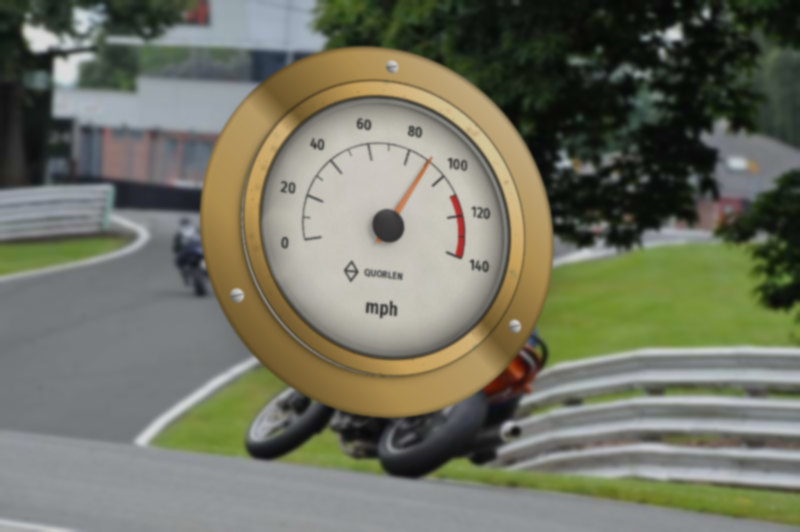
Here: **90** mph
